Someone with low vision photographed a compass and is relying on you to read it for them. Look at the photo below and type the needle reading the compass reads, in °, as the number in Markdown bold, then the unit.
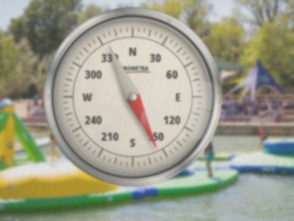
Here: **155** °
